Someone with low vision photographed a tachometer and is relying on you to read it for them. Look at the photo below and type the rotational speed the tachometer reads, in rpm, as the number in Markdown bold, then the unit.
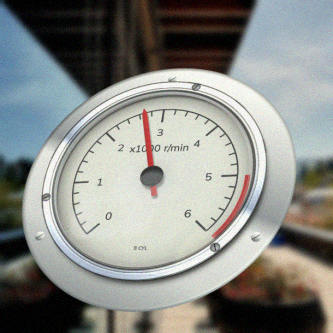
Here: **2700** rpm
